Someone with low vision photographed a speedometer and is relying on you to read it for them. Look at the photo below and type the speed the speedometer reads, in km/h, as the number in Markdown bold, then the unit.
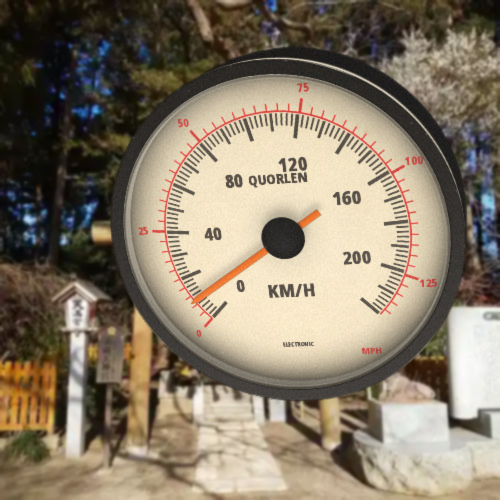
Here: **10** km/h
